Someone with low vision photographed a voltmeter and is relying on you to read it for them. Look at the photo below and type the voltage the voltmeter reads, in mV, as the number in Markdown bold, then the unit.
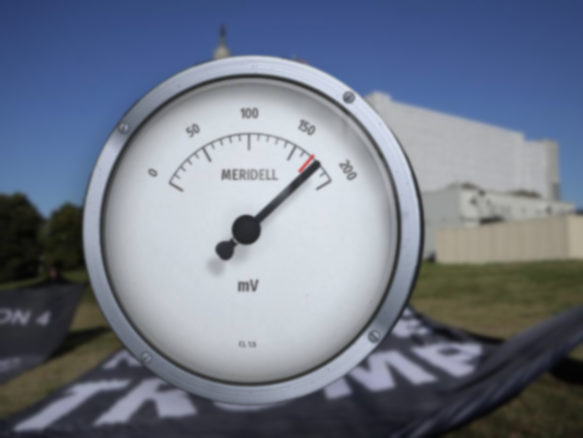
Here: **180** mV
